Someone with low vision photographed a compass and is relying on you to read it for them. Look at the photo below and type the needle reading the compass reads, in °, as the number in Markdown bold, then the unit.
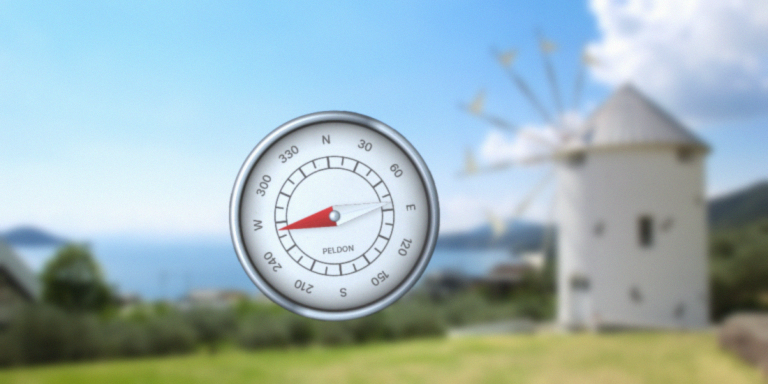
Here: **262.5** °
